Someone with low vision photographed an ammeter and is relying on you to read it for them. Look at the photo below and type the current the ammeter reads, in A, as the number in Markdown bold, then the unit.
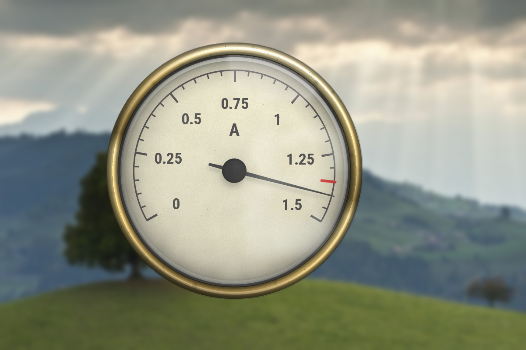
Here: **1.4** A
